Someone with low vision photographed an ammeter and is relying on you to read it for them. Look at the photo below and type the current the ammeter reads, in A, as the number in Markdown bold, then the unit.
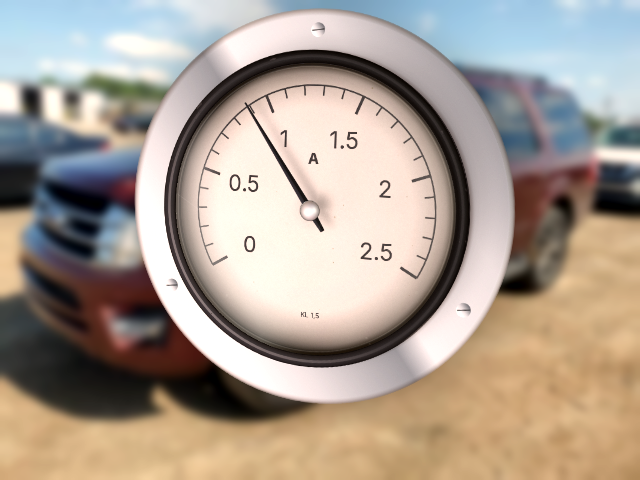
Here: **0.9** A
